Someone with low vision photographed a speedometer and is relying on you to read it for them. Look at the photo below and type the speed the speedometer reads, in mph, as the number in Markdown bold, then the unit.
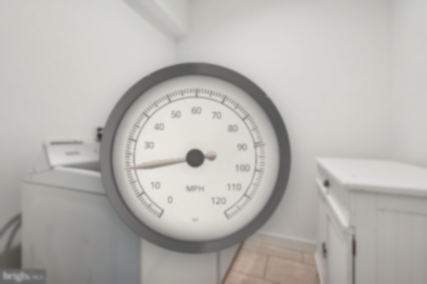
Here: **20** mph
